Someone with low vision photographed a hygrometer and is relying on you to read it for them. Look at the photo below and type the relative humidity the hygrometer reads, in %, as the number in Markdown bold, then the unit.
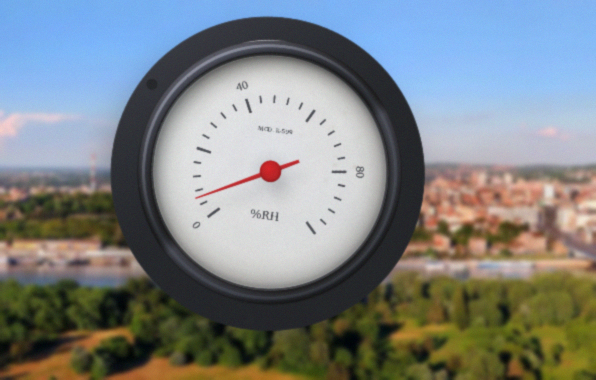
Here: **6** %
